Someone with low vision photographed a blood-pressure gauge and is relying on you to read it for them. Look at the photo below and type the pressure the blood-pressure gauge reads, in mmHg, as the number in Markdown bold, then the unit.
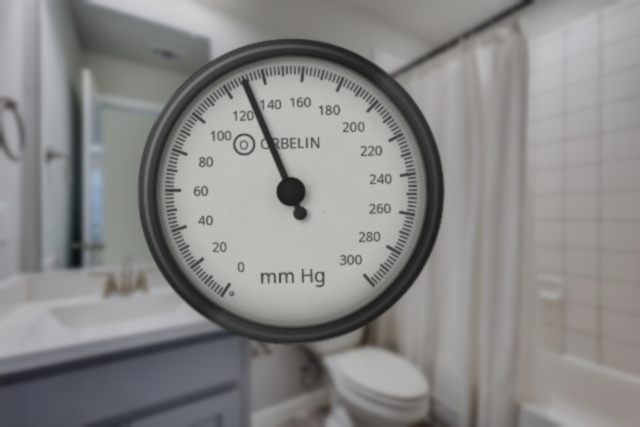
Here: **130** mmHg
